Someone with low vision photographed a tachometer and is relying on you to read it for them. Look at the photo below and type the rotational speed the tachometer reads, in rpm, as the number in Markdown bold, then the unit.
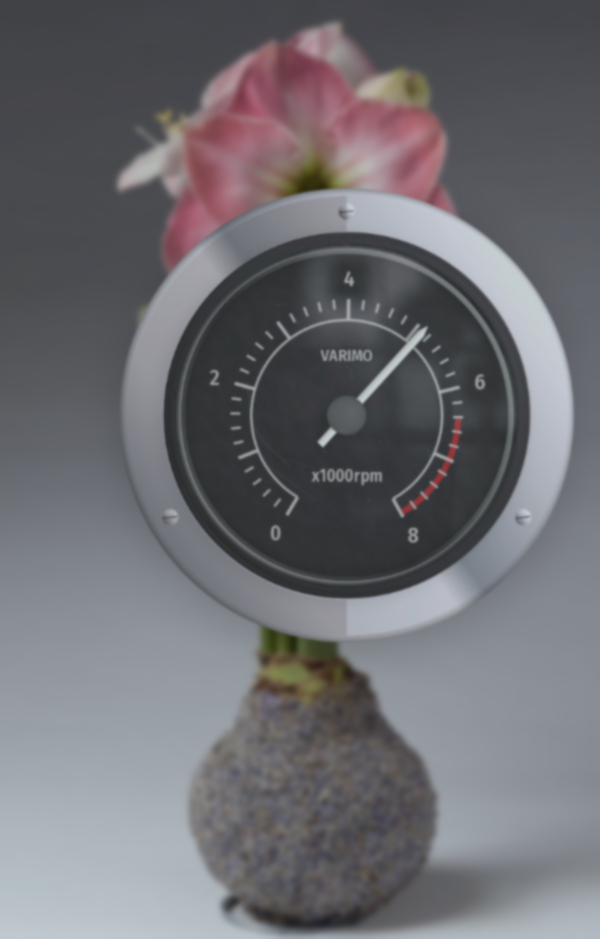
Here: **5100** rpm
